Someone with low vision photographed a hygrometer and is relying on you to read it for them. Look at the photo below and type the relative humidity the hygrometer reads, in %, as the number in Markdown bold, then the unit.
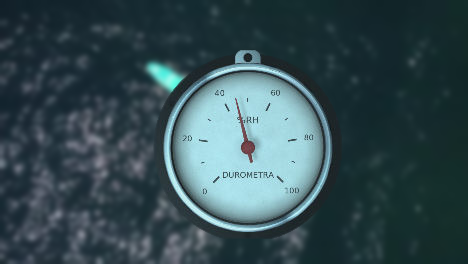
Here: **45** %
